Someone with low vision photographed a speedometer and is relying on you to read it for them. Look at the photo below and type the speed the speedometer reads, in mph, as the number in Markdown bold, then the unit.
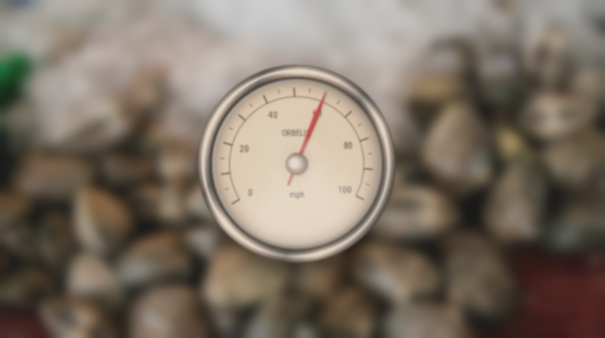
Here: **60** mph
